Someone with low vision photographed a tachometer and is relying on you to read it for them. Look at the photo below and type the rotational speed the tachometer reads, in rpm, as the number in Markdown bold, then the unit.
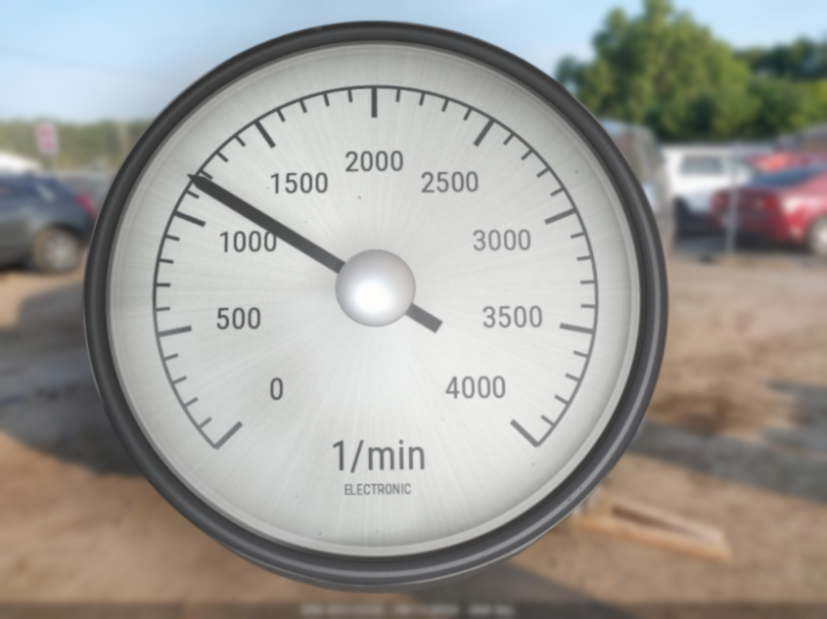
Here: **1150** rpm
